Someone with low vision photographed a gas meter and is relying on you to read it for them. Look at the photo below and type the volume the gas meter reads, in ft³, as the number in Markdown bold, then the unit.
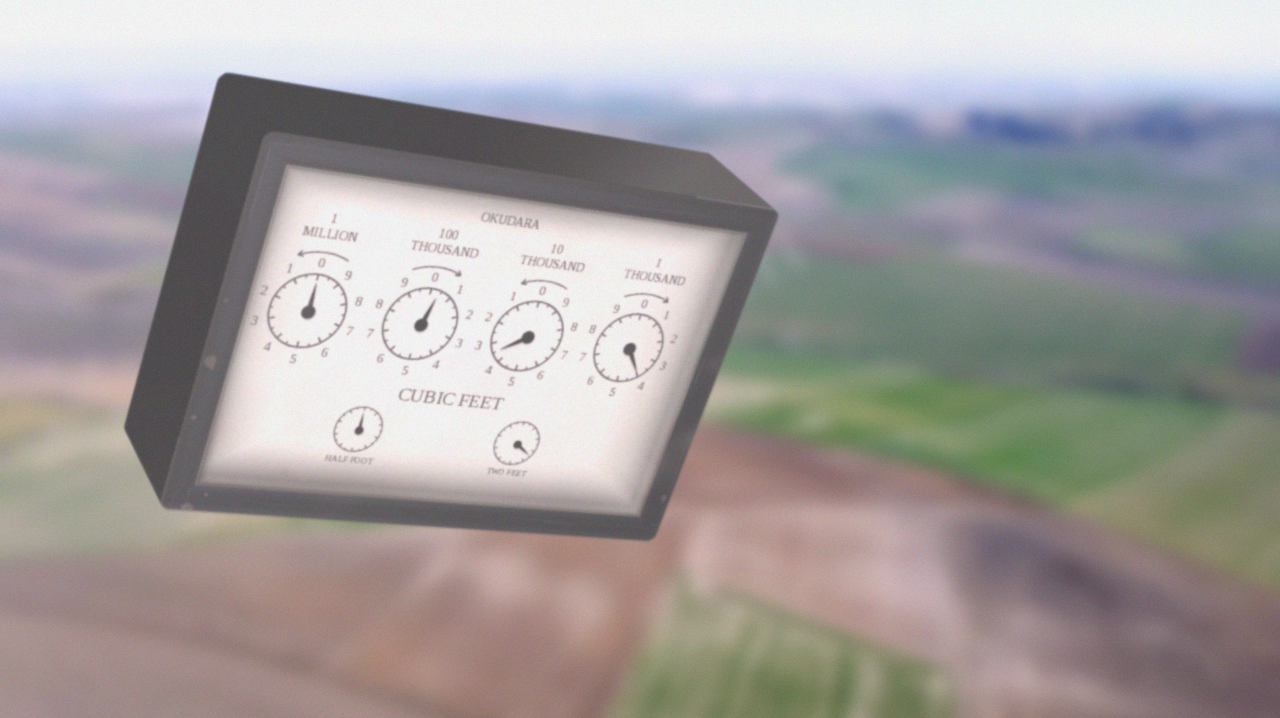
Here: **3400** ft³
